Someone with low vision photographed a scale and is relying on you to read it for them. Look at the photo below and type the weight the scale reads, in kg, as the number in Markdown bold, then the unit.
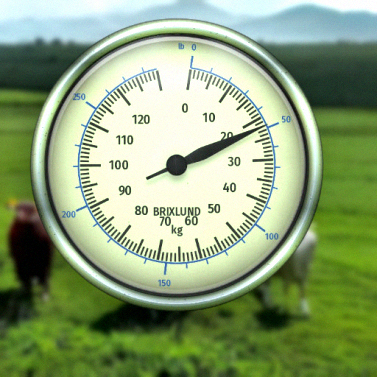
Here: **22** kg
